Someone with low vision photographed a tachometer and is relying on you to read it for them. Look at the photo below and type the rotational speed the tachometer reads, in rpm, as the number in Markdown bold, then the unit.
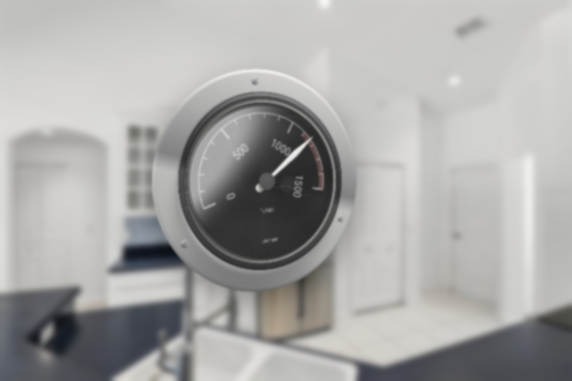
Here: **1150** rpm
